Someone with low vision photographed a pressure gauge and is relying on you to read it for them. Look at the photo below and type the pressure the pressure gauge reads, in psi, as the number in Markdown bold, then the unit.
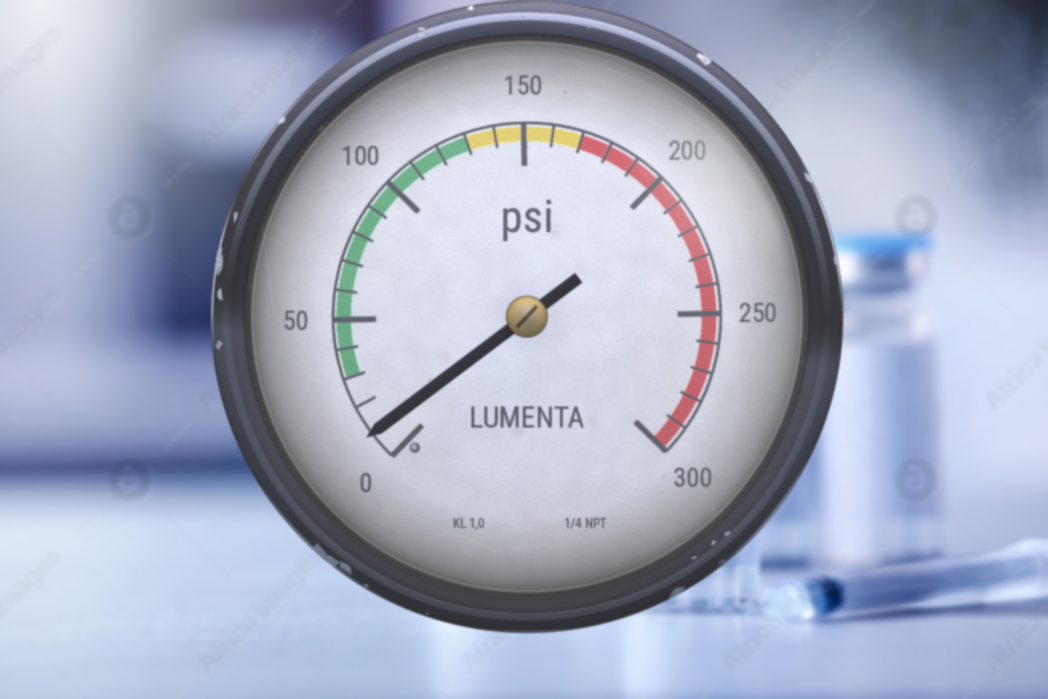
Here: **10** psi
